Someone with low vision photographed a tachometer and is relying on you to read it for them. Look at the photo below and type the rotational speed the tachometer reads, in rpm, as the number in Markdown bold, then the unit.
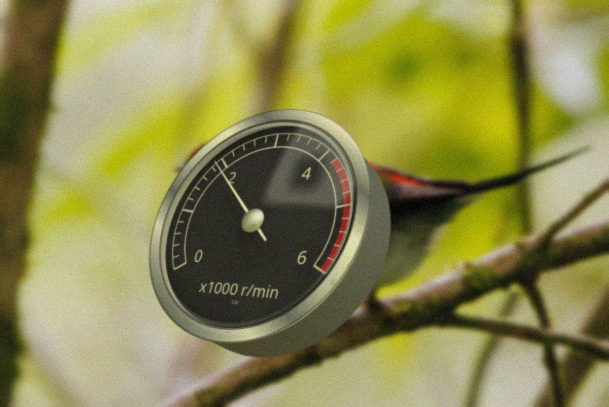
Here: **1900** rpm
